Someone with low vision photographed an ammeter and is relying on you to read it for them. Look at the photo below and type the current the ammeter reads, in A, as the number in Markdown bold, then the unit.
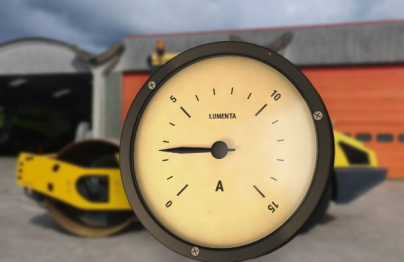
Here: **2.5** A
